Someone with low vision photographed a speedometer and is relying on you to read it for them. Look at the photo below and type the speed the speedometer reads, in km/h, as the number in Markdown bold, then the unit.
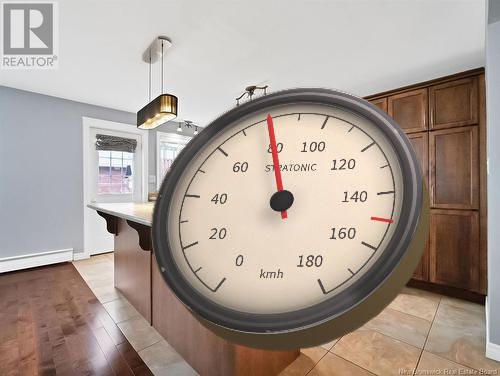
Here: **80** km/h
